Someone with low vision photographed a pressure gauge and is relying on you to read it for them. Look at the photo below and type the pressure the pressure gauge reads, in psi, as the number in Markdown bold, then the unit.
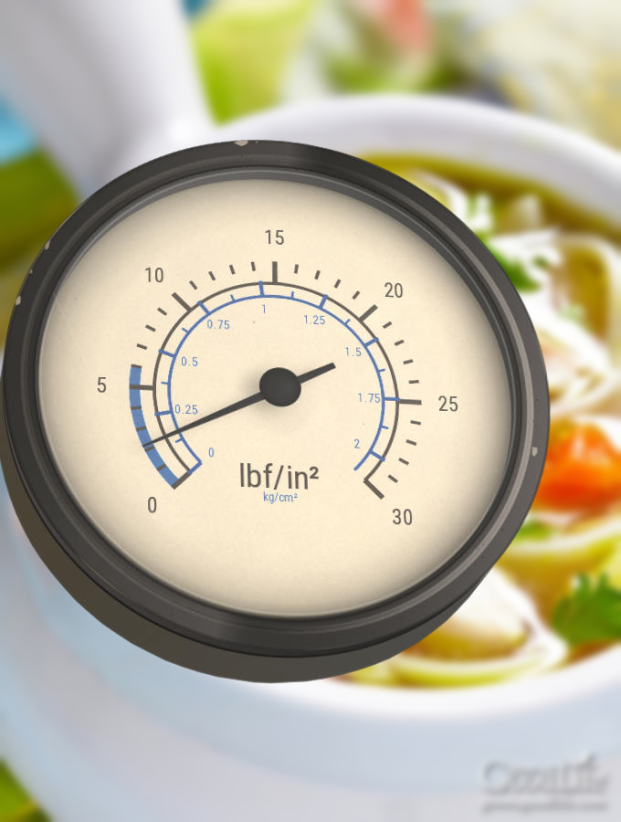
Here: **2** psi
